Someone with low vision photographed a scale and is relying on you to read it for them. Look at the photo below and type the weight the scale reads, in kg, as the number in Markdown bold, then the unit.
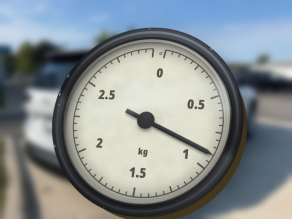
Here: **0.9** kg
